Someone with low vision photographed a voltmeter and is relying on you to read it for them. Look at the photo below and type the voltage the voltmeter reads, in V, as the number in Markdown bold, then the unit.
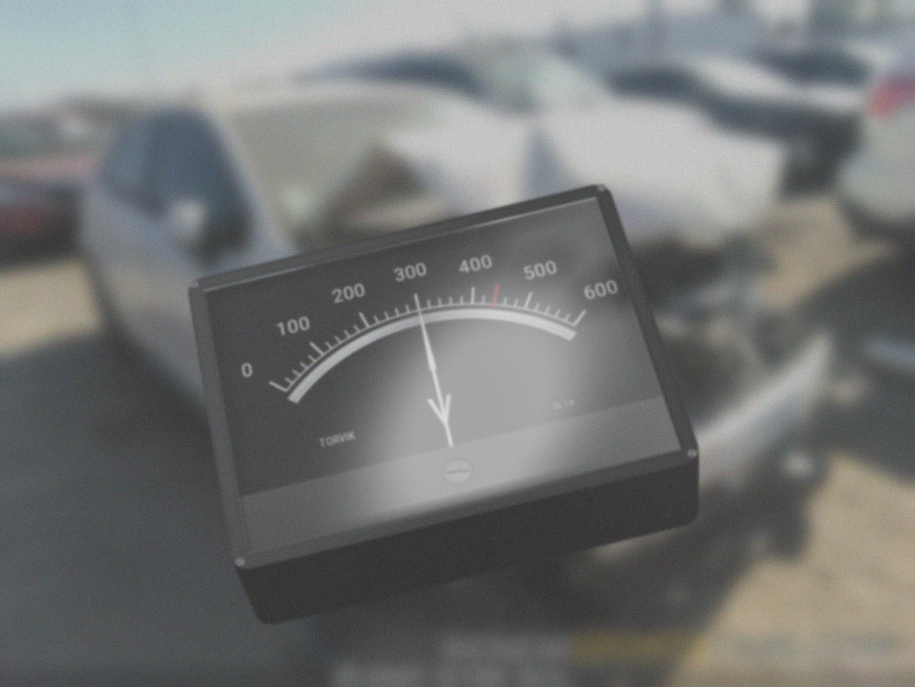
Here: **300** V
